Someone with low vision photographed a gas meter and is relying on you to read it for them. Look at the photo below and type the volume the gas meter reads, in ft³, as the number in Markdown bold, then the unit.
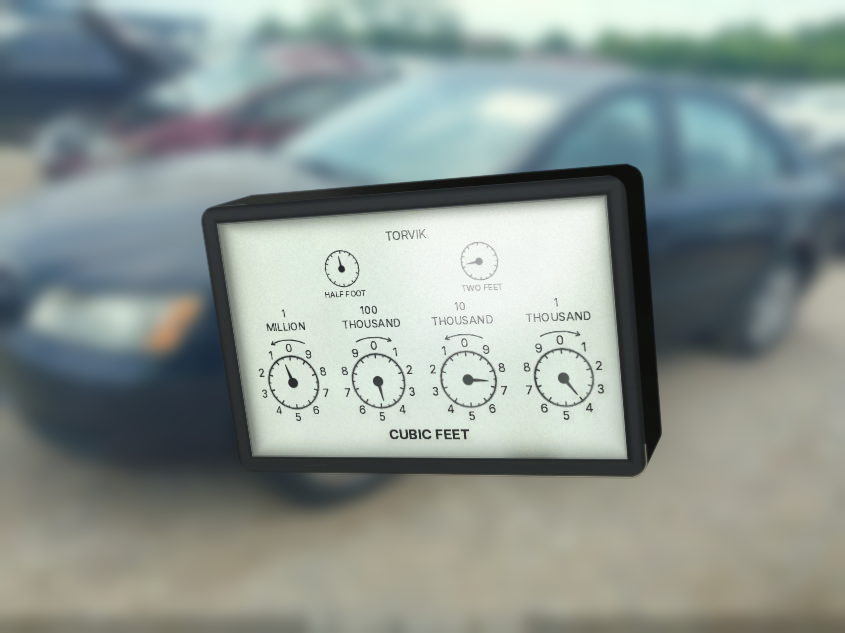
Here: **47400** ft³
